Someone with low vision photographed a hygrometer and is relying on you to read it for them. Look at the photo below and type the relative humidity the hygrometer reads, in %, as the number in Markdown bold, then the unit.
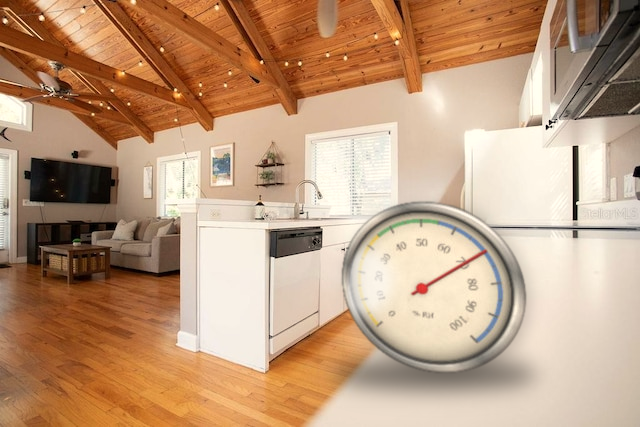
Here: **70** %
